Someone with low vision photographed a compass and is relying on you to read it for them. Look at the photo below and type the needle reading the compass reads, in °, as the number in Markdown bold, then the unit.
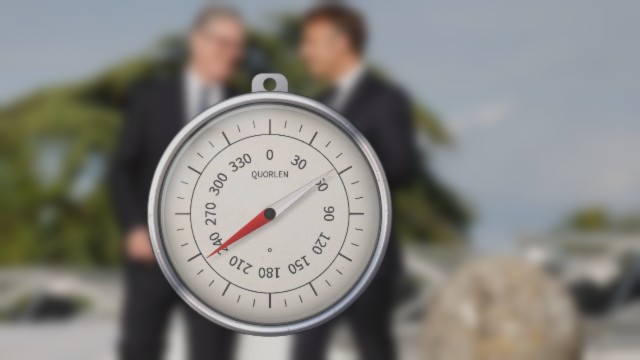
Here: **235** °
